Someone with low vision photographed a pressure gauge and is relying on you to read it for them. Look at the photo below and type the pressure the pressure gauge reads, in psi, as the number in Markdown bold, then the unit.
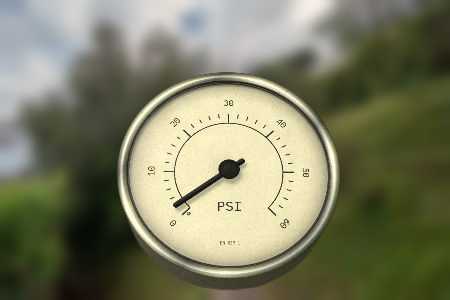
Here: **2** psi
